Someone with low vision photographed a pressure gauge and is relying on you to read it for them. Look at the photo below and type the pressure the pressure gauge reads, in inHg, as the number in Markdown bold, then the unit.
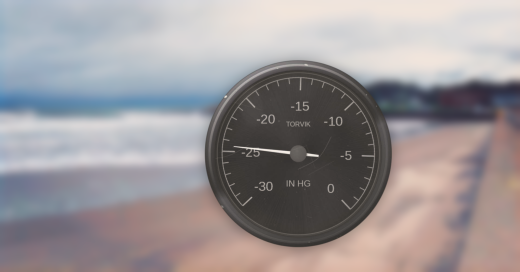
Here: **-24.5** inHg
